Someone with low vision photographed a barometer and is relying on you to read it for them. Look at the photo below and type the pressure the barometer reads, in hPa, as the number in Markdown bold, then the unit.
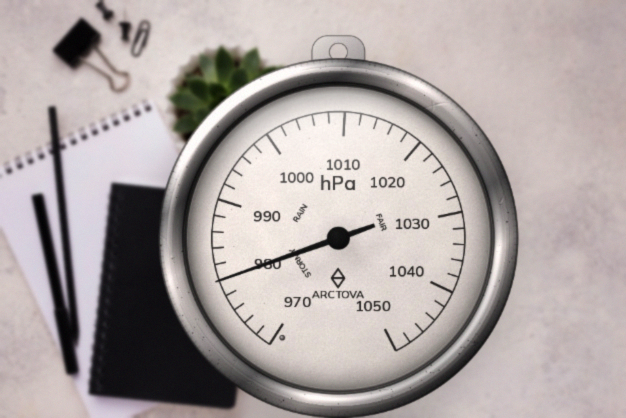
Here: **980** hPa
